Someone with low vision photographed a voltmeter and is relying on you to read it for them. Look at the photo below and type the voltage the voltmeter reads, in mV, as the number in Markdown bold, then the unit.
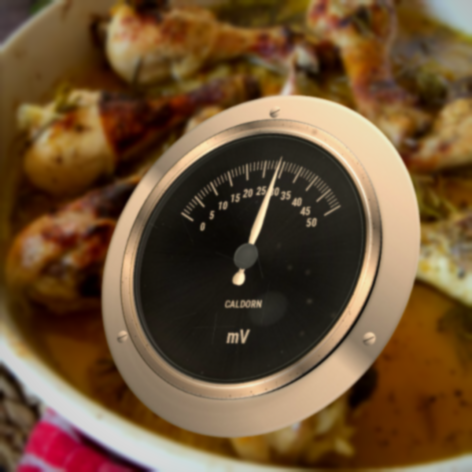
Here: **30** mV
